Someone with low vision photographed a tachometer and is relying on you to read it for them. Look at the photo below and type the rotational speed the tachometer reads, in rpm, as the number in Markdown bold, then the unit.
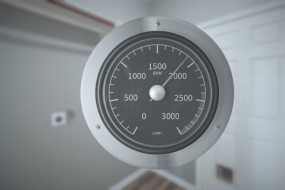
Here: **1900** rpm
